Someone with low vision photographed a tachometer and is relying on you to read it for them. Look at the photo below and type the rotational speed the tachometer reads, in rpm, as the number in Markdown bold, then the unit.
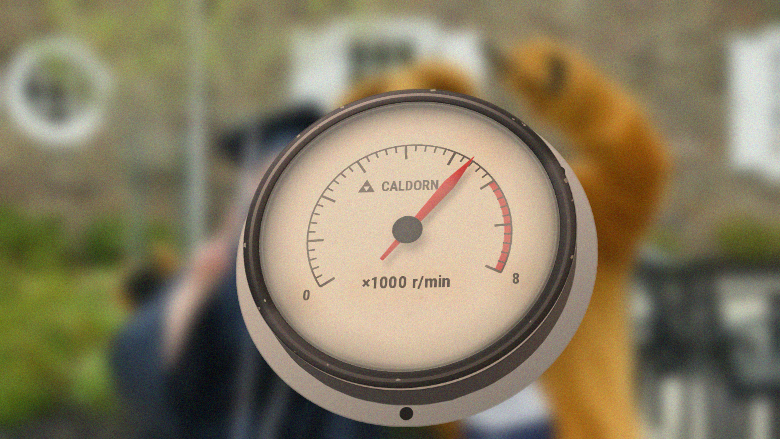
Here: **5400** rpm
